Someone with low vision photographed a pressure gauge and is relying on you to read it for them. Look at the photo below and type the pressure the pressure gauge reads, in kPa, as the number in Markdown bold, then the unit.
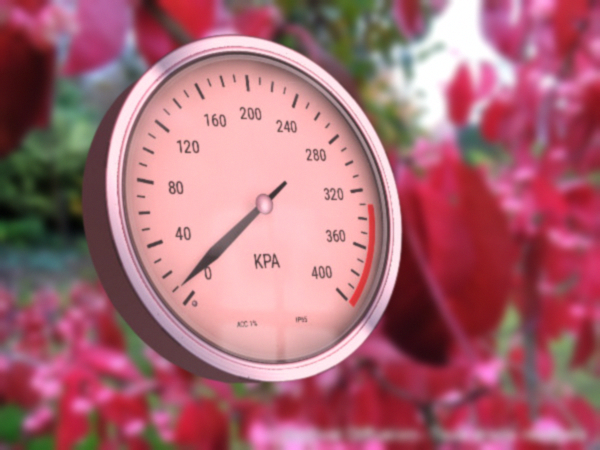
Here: **10** kPa
